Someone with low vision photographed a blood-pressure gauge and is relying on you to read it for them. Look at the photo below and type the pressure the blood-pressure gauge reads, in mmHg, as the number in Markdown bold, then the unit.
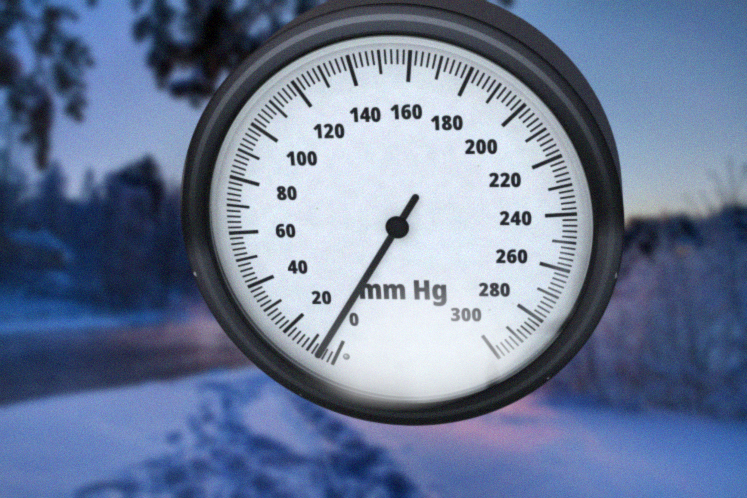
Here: **6** mmHg
